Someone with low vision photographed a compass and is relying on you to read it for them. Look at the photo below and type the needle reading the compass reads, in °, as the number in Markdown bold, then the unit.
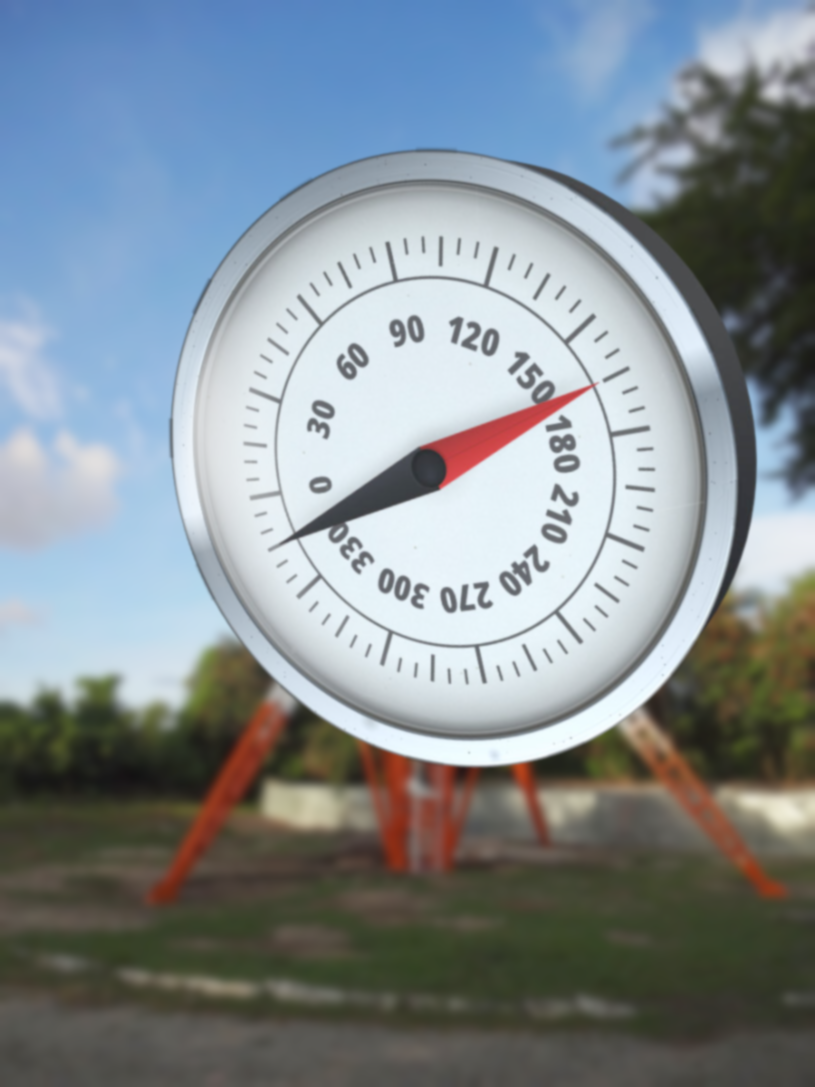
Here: **165** °
